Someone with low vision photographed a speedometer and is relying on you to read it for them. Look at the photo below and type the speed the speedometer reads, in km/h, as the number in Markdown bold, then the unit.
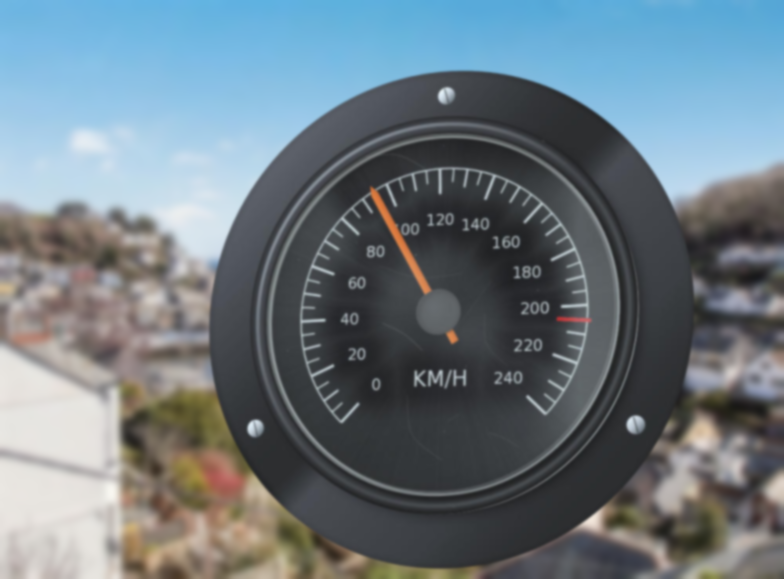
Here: **95** km/h
